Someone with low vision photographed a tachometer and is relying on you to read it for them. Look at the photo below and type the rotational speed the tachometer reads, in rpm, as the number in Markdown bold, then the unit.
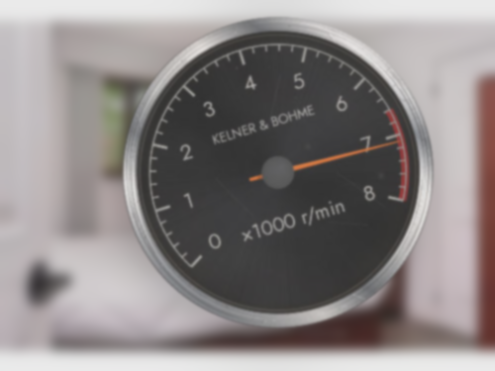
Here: **7100** rpm
